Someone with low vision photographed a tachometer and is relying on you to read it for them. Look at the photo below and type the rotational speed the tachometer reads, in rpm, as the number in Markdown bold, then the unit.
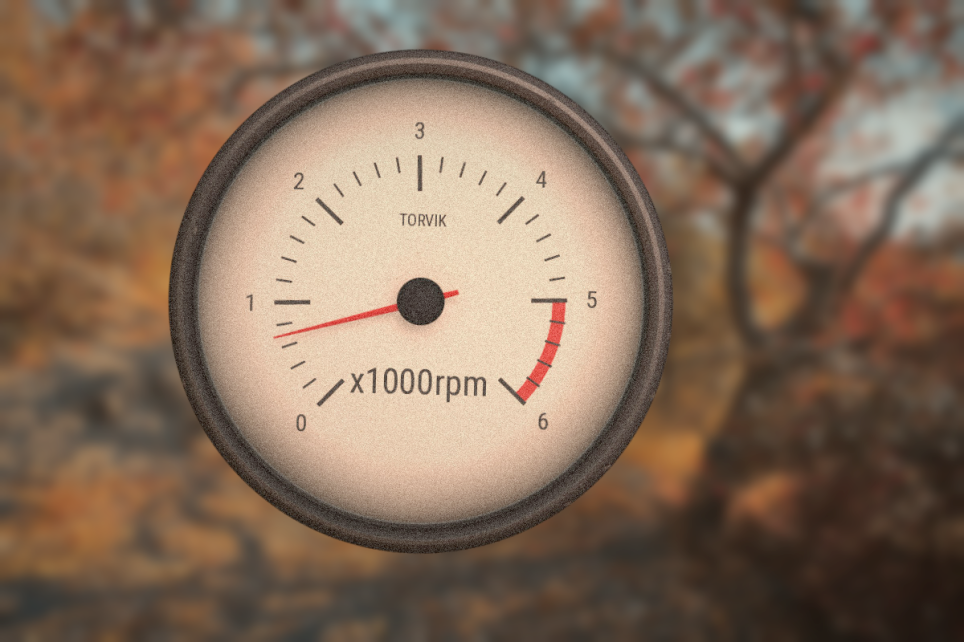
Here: **700** rpm
